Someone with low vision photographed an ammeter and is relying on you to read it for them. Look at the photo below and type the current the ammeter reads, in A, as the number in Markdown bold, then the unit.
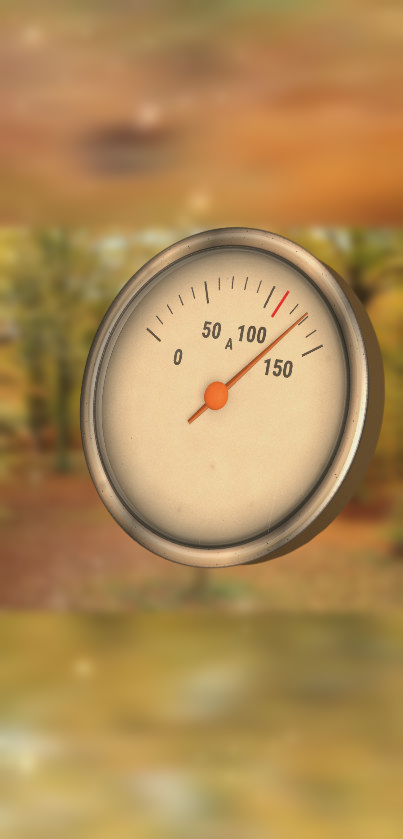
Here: **130** A
